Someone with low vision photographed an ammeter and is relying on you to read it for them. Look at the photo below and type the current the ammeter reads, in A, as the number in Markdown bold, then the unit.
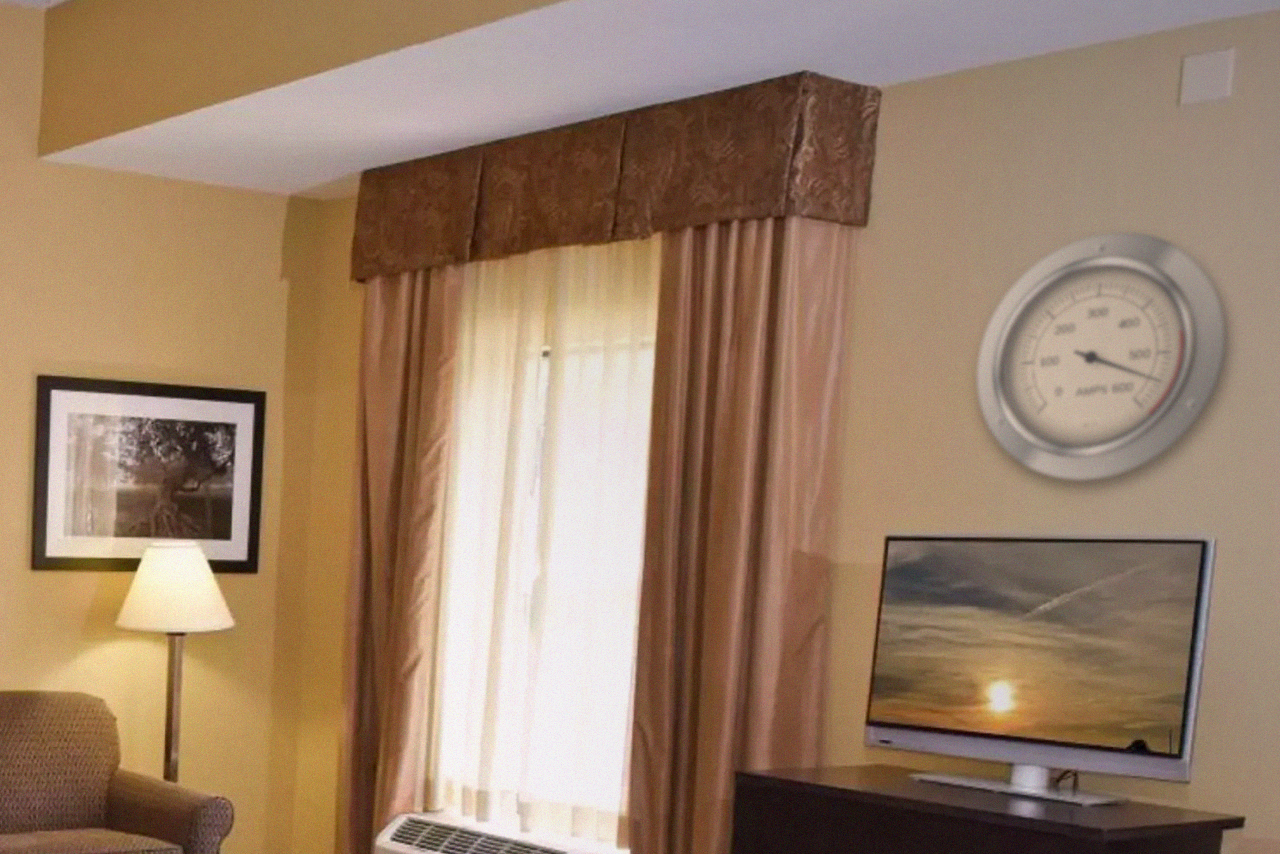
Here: **550** A
